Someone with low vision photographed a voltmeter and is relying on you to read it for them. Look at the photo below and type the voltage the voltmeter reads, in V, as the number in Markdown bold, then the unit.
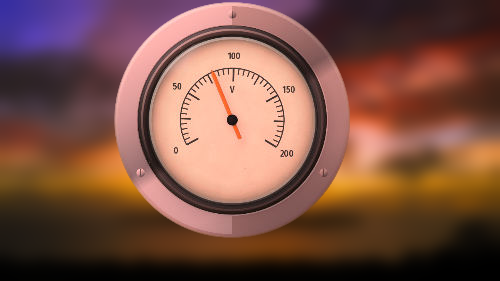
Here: **80** V
